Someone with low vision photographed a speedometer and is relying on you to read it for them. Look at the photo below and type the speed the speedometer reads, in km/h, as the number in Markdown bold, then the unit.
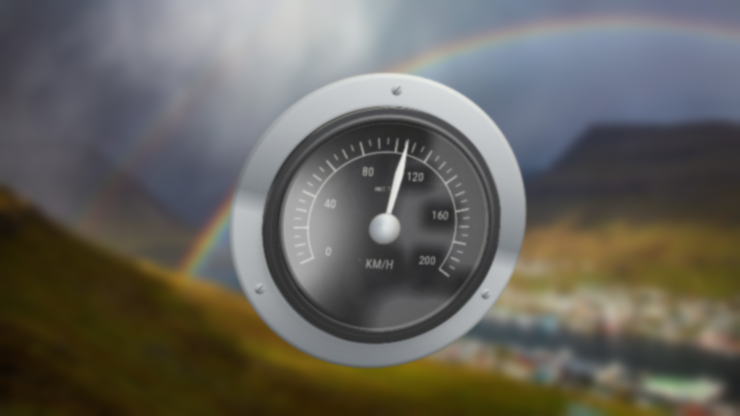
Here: **105** km/h
